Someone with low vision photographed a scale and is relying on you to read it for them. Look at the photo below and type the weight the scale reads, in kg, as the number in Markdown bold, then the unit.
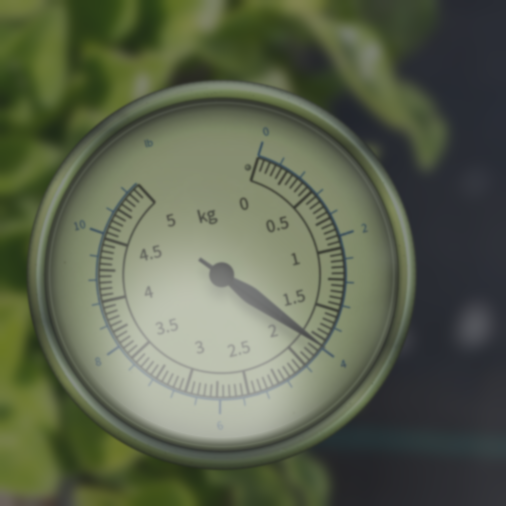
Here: **1.8** kg
